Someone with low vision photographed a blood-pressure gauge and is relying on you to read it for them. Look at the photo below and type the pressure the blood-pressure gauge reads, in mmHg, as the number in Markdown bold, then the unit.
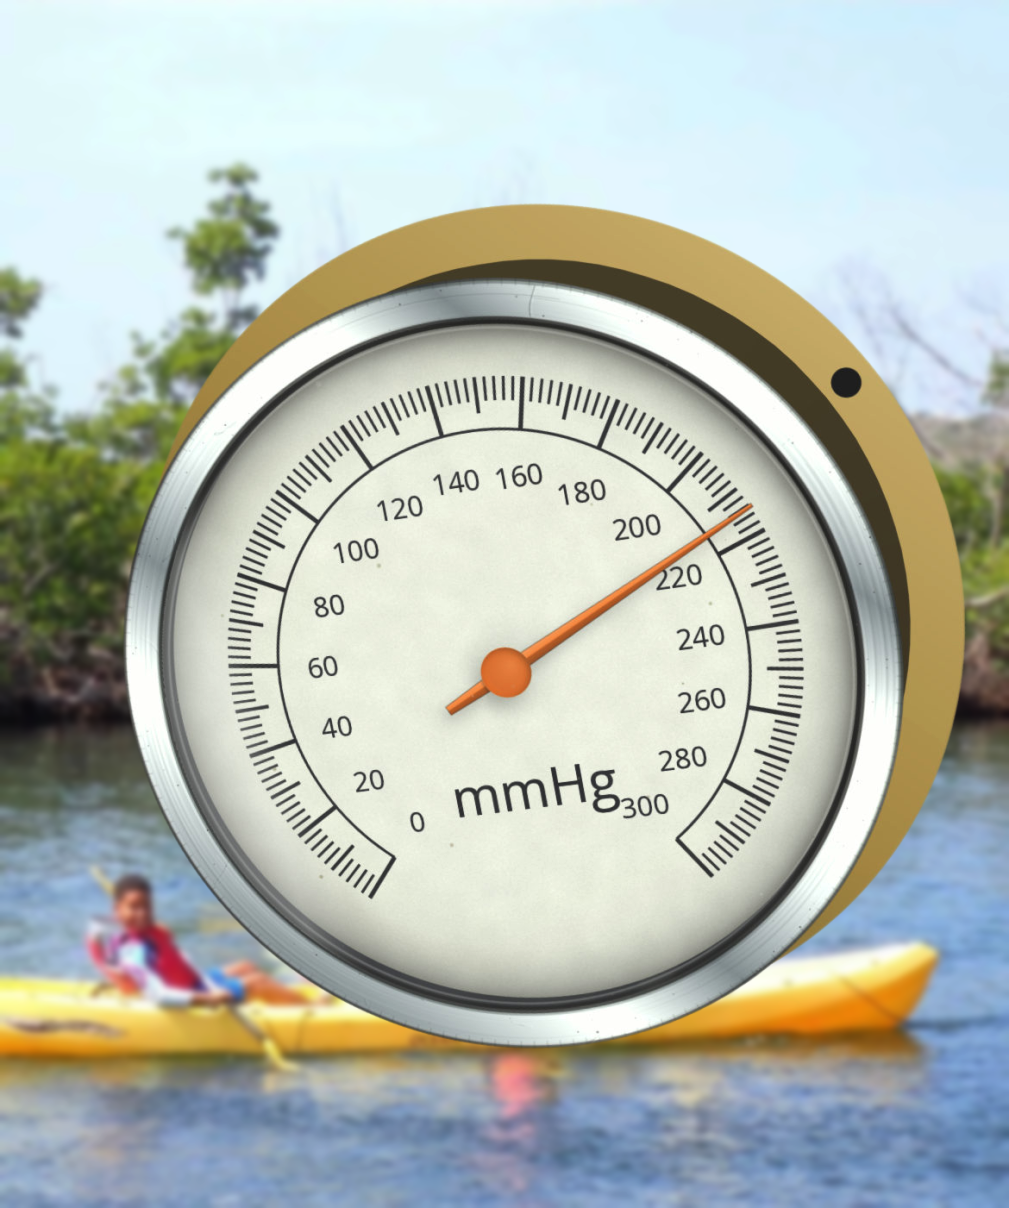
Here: **214** mmHg
